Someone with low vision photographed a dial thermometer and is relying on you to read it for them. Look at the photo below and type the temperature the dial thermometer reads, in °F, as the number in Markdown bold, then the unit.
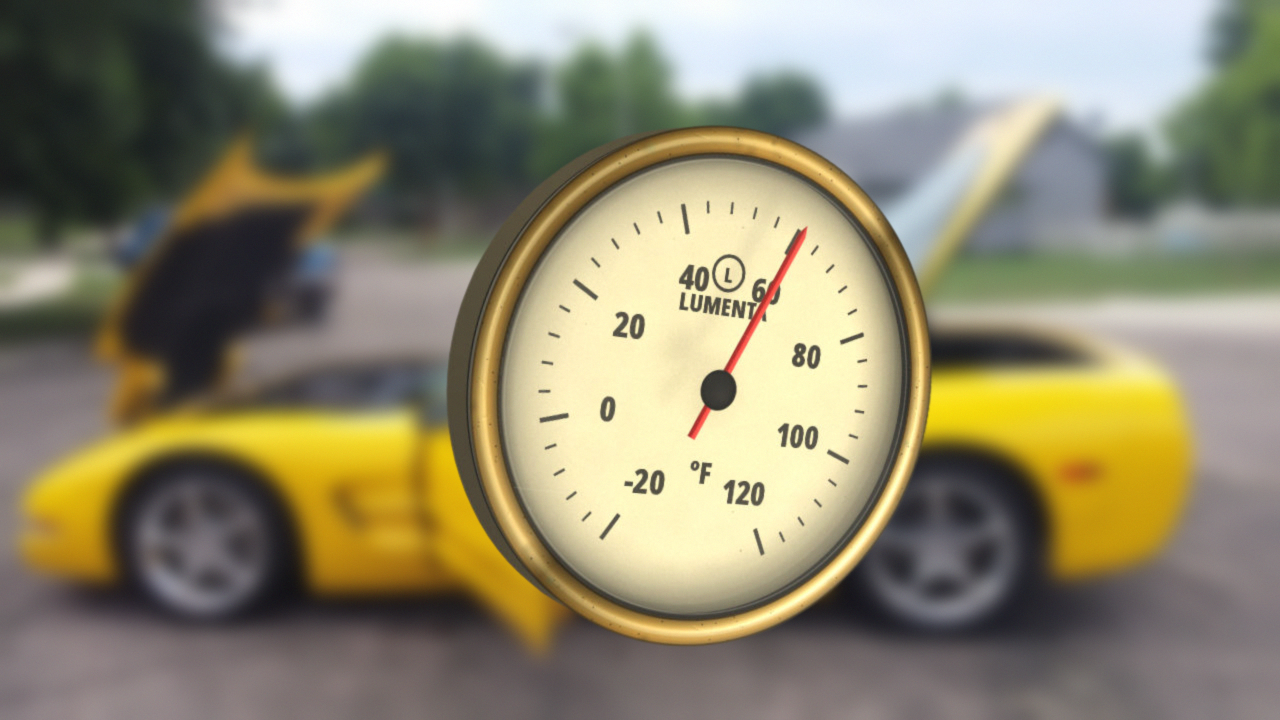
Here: **60** °F
